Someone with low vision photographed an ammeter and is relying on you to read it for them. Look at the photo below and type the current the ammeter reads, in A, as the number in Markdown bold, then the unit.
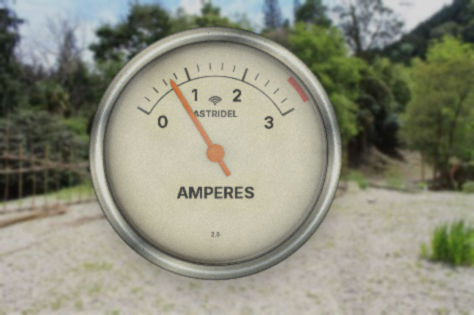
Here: **0.7** A
